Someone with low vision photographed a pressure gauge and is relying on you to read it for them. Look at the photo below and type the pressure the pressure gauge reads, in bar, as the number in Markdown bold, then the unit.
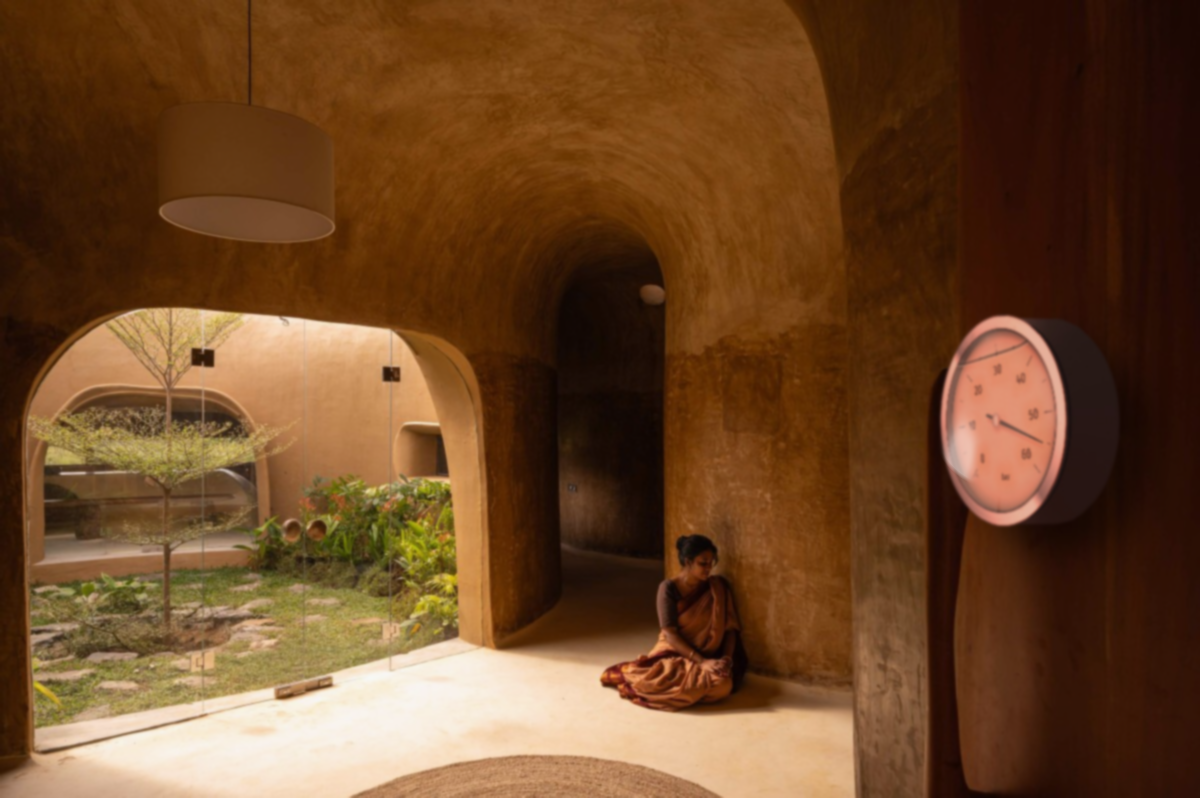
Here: **55** bar
